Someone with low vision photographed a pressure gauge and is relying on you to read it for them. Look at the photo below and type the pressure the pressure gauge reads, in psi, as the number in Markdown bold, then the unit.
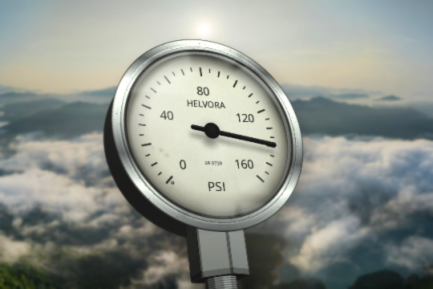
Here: **140** psi
